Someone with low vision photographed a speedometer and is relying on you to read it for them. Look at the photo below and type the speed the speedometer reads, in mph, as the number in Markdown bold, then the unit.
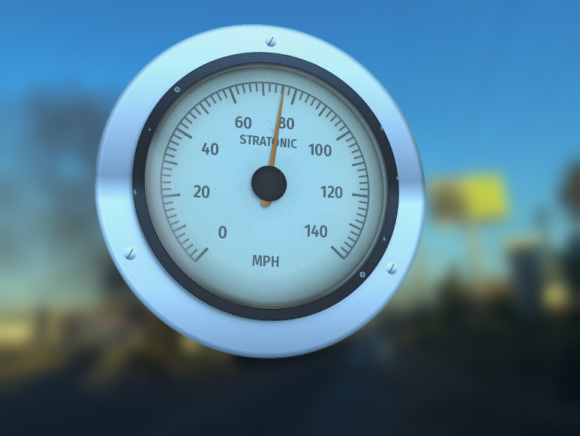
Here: **76** mph
